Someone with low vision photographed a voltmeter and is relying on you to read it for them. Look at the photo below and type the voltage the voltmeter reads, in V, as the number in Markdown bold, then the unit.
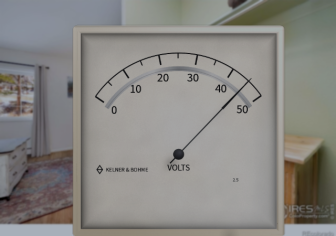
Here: **45** V
